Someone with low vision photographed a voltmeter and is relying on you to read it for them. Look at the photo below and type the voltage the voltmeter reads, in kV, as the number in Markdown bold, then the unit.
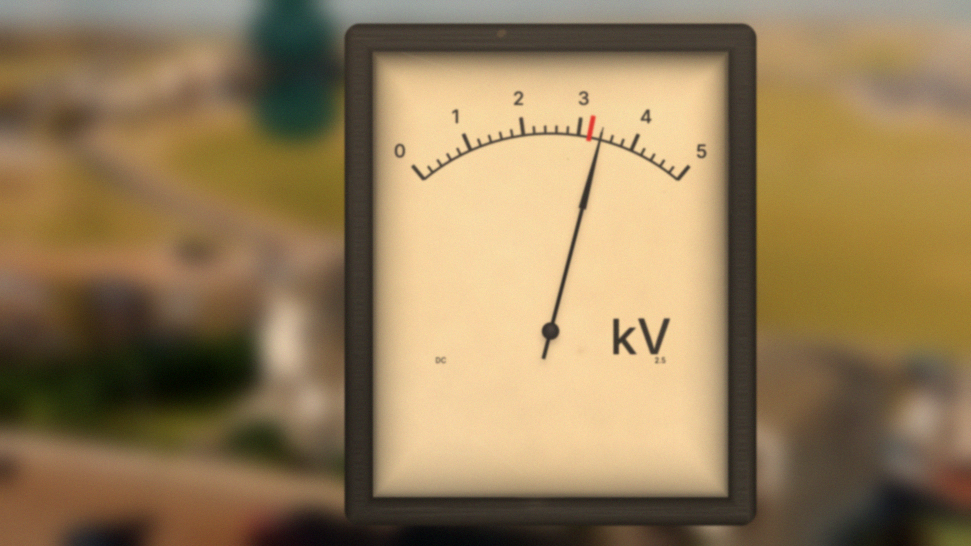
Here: **3.4** kV
